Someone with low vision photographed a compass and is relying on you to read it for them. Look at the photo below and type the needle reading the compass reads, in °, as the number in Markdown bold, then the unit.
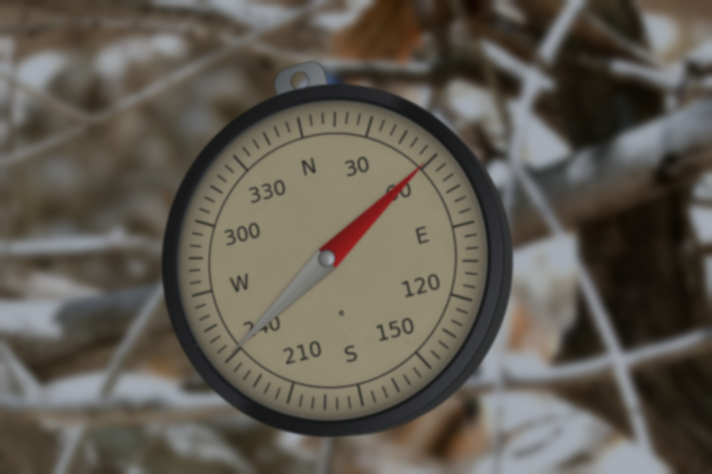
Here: **60** °
